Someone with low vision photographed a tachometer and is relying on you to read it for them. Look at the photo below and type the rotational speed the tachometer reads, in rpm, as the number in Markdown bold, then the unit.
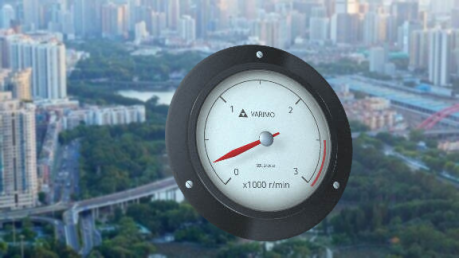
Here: **250** rpm
